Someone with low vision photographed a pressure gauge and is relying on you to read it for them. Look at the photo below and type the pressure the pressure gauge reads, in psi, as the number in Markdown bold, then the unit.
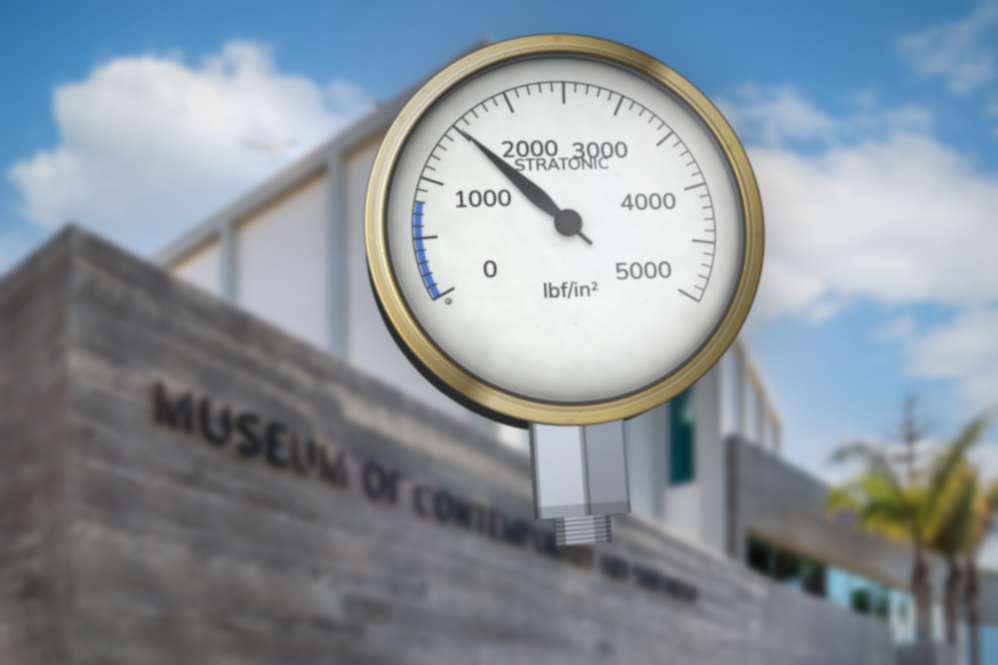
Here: **1500** psi
